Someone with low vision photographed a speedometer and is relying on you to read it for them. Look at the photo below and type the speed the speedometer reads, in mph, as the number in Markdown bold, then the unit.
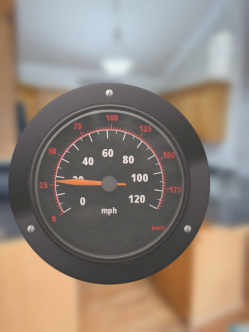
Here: **17.5** mph
